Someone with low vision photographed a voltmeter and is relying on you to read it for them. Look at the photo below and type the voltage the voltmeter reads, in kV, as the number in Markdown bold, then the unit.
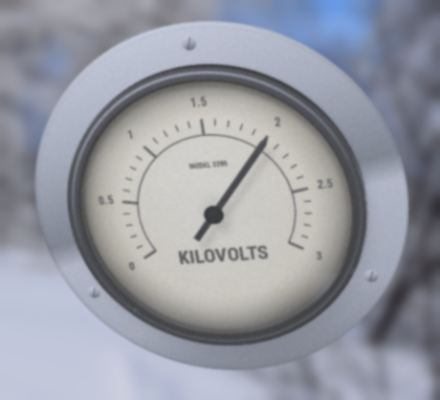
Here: **2** kV
